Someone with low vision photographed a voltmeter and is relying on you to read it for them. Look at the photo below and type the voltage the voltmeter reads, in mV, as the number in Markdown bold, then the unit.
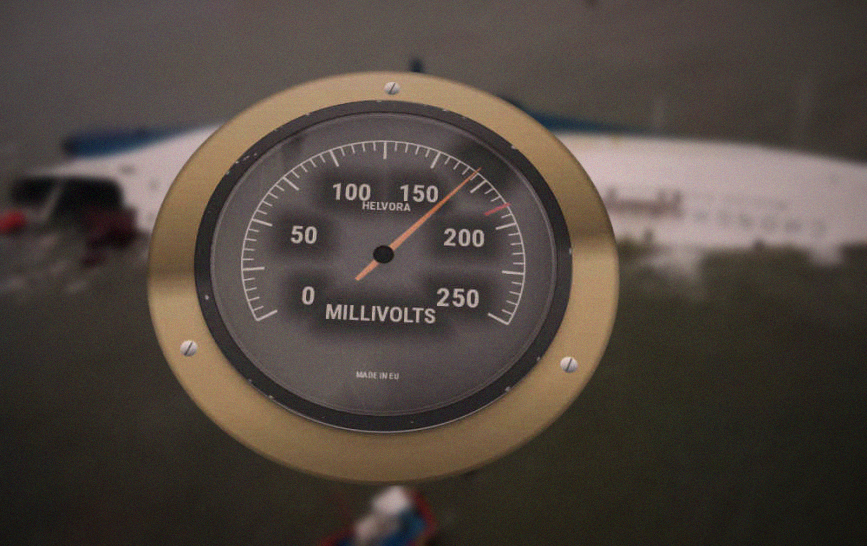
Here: **170** mV
